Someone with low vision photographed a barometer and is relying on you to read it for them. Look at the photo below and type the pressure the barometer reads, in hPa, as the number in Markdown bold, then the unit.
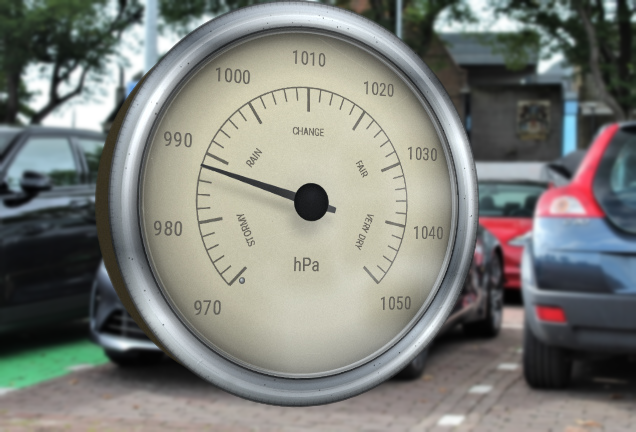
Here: **988** hPa
